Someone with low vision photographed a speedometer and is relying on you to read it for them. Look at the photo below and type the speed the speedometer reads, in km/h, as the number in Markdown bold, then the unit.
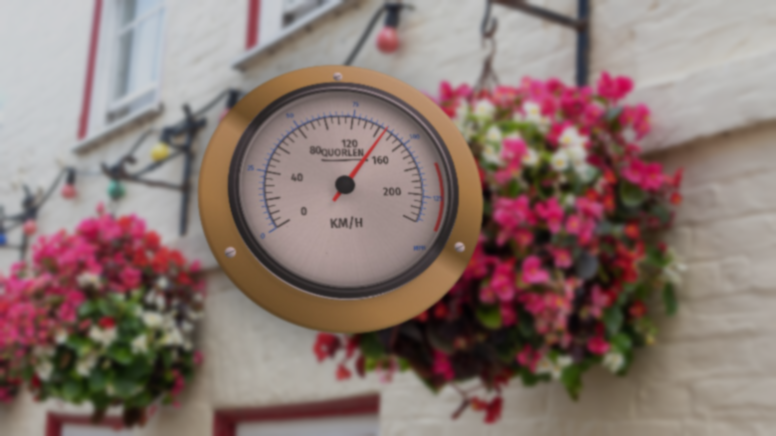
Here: **145** km/h
